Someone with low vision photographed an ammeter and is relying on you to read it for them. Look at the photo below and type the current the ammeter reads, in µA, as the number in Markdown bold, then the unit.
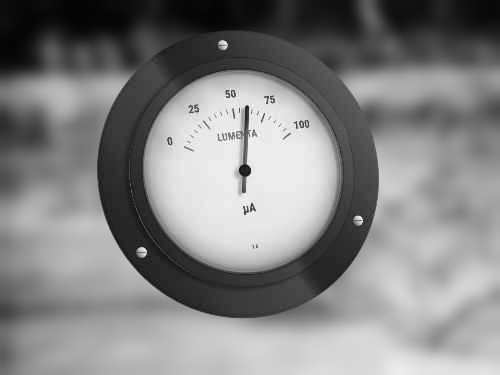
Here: **60** µA
